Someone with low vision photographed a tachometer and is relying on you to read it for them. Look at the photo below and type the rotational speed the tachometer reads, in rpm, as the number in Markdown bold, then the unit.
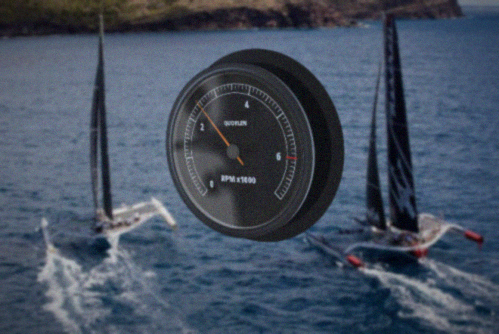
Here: **2500** rpm
